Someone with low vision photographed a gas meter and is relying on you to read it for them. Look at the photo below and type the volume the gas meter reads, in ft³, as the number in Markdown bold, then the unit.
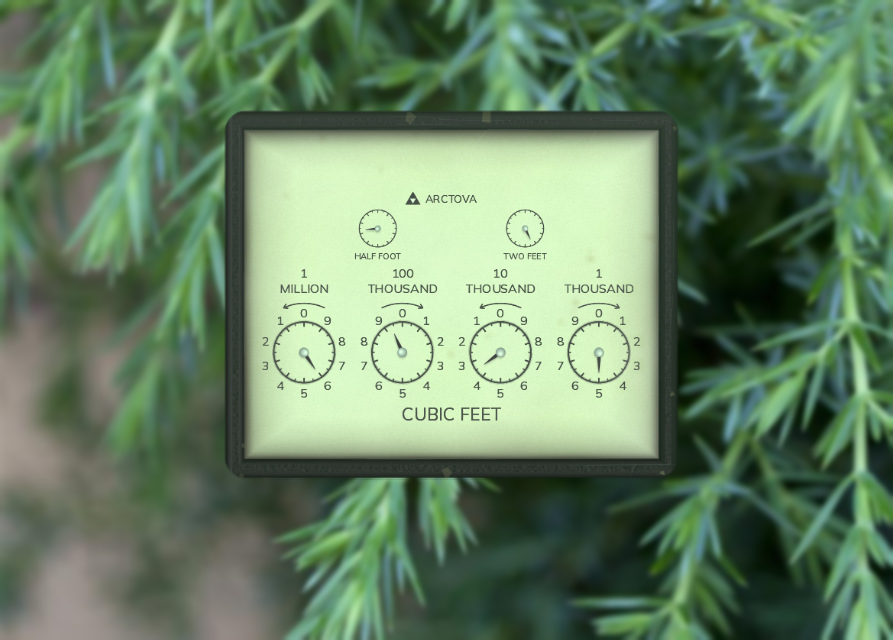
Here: **593500** ft³
